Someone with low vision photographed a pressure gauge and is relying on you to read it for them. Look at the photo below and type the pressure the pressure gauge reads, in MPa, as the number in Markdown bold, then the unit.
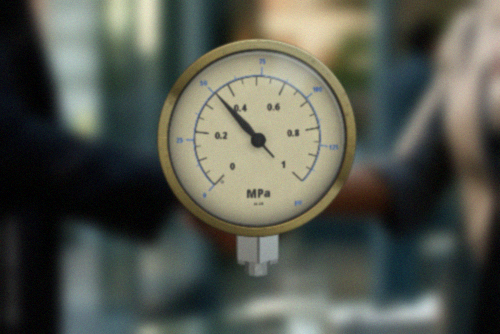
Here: **0.35** MPa
